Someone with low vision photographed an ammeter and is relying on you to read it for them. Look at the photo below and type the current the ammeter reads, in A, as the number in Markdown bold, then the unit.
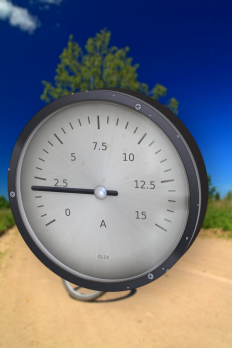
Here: **2** A
